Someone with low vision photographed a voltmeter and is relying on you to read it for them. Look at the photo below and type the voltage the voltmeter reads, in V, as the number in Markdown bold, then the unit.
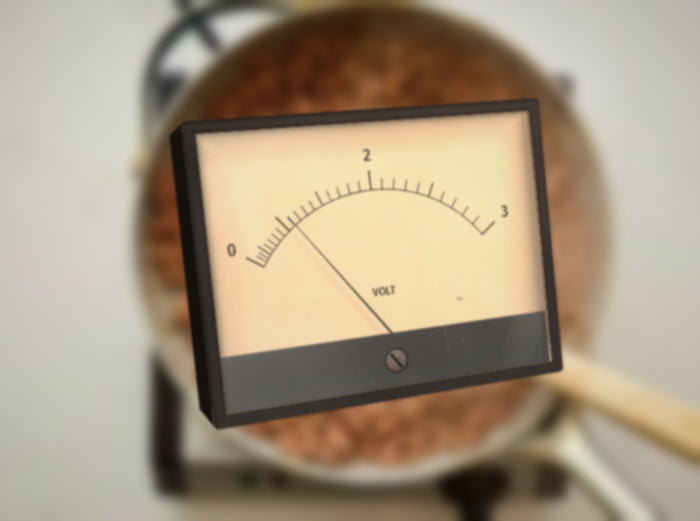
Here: **1.1** V
